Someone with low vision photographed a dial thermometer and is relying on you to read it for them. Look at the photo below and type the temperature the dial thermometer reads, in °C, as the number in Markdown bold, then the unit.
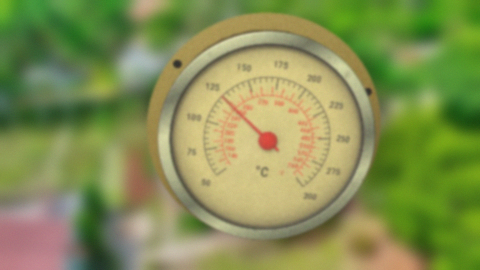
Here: **125** °C
